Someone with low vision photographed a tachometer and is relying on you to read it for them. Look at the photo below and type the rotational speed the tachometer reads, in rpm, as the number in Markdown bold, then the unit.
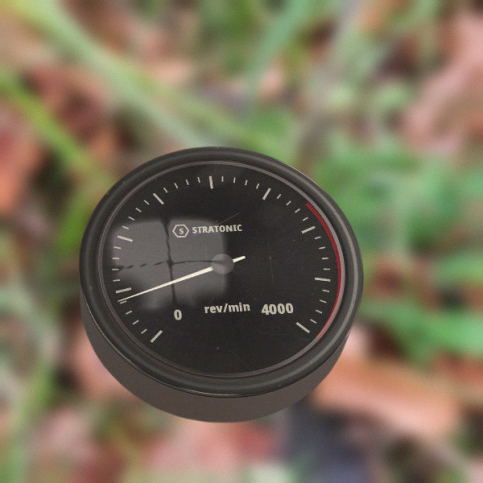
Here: **400** rpm
